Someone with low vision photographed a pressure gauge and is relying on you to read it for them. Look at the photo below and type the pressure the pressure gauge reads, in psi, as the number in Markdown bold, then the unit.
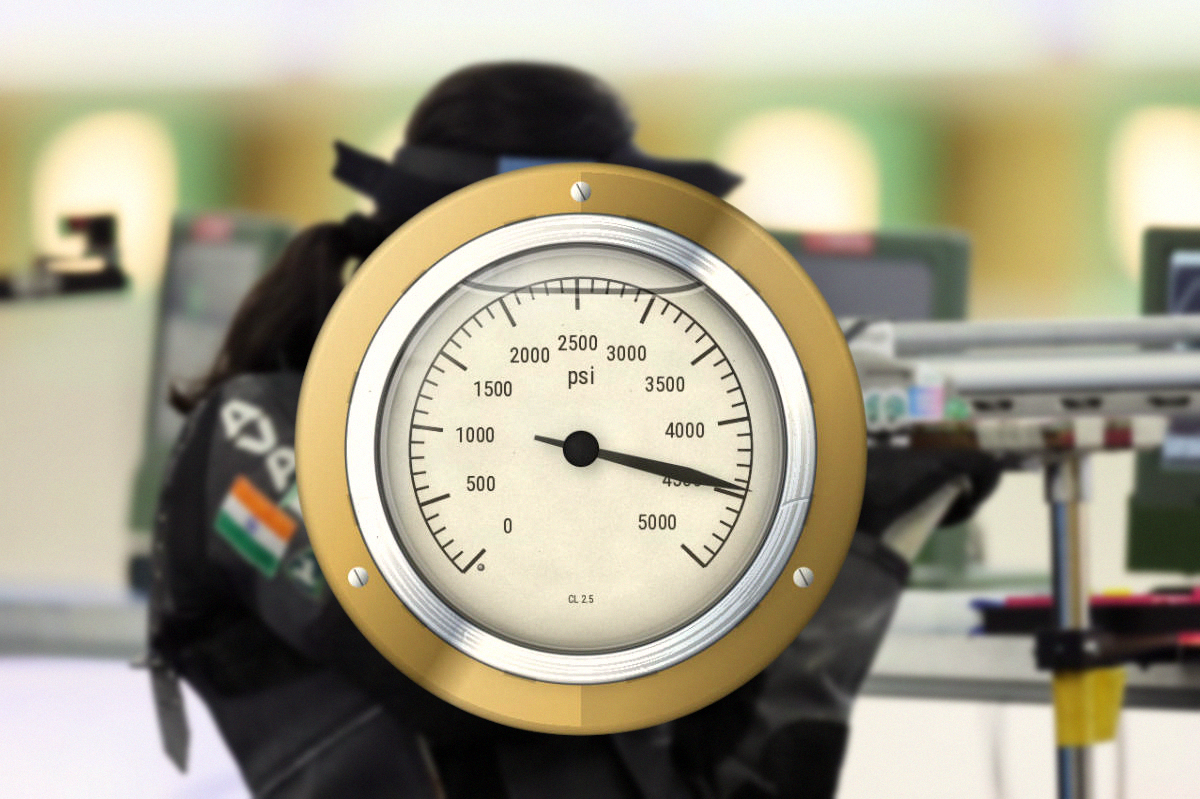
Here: **4450** psi
